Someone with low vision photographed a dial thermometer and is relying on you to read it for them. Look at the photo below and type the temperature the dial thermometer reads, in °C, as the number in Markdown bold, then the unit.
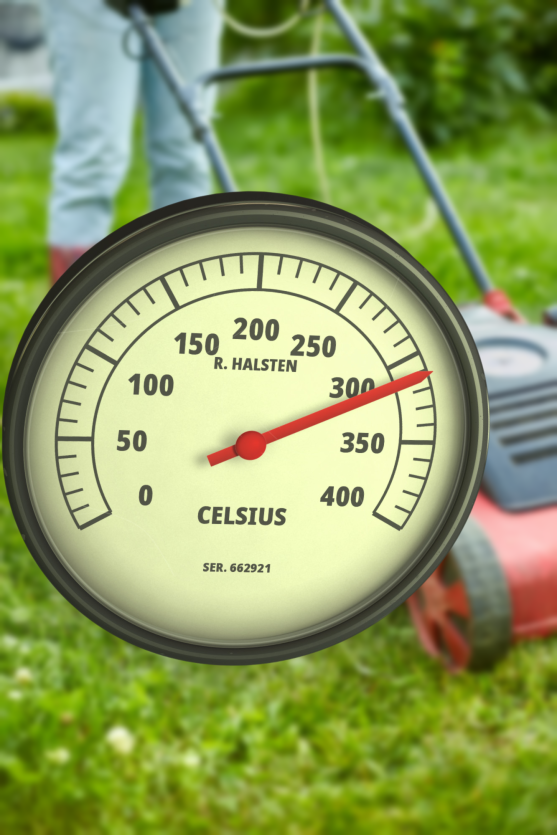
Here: **310** °C
